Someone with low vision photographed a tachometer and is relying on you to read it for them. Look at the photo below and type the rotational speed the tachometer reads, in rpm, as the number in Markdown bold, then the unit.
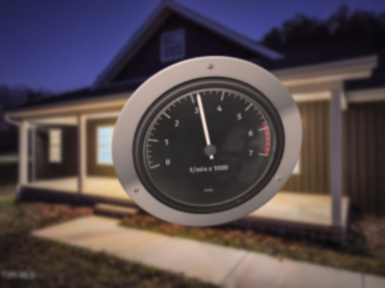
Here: **3200** rpm
